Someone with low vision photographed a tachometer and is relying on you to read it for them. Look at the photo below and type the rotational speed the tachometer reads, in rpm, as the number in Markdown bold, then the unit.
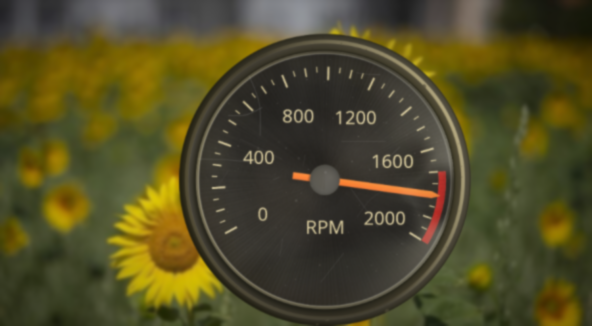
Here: **1800** rpm
